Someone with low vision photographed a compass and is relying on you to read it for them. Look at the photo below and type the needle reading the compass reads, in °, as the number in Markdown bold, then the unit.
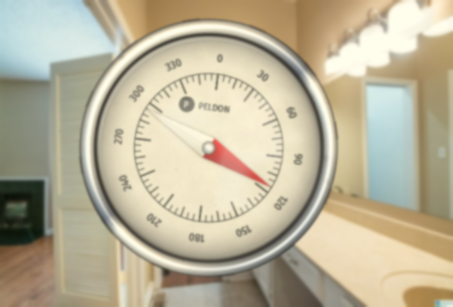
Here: **115** °
